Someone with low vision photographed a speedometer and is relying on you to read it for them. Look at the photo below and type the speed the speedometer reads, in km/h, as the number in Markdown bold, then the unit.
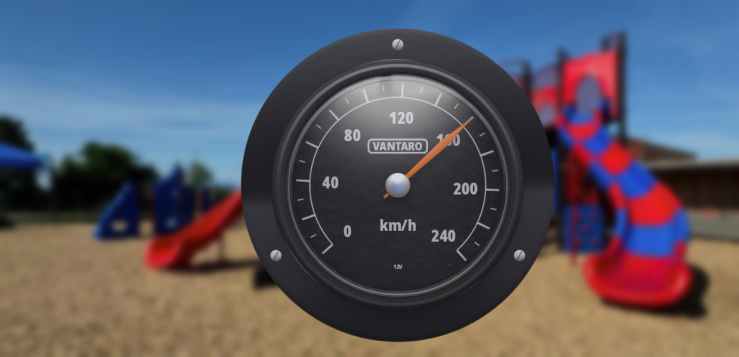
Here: **160** km/h
